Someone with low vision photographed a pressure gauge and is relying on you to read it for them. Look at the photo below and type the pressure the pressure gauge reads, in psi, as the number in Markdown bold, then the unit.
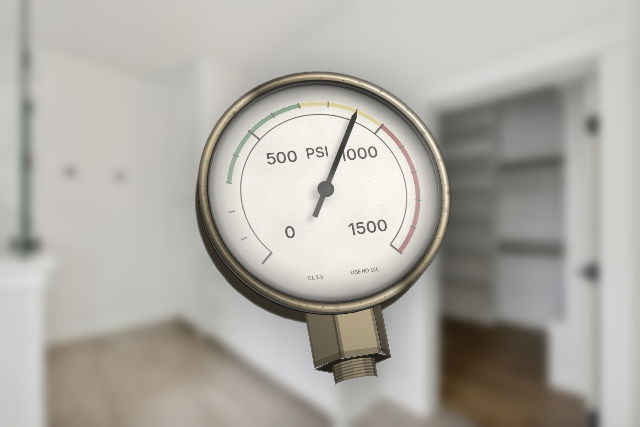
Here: **900** psi
